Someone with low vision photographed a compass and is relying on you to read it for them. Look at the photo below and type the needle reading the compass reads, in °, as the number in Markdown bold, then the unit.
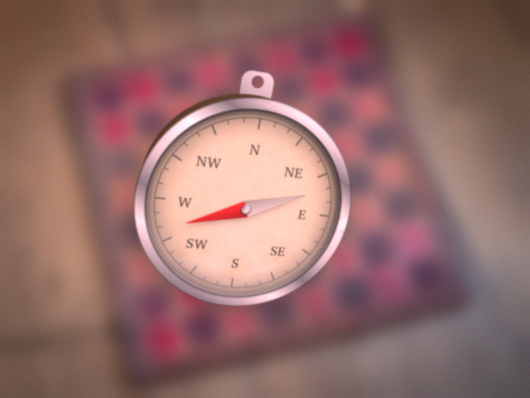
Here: **250** °
